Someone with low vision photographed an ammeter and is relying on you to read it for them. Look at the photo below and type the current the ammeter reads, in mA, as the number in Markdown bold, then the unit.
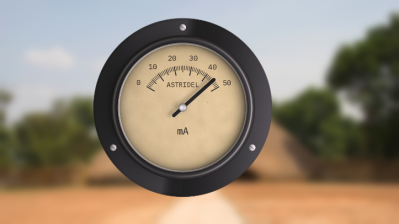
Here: **45** mA
